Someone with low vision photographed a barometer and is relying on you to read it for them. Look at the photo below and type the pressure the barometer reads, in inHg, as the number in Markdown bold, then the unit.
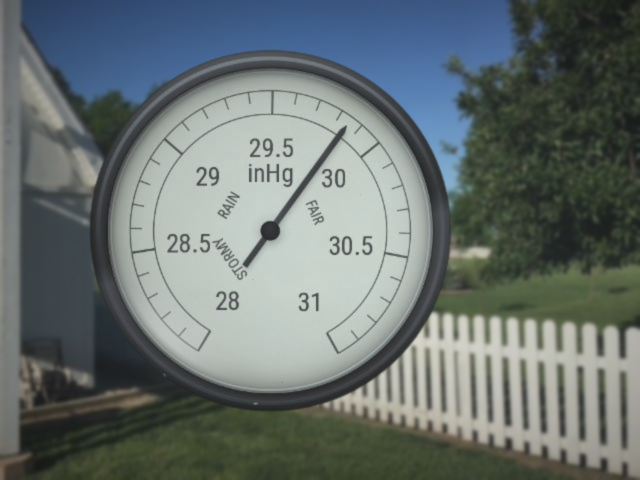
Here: **29.85** inHg
